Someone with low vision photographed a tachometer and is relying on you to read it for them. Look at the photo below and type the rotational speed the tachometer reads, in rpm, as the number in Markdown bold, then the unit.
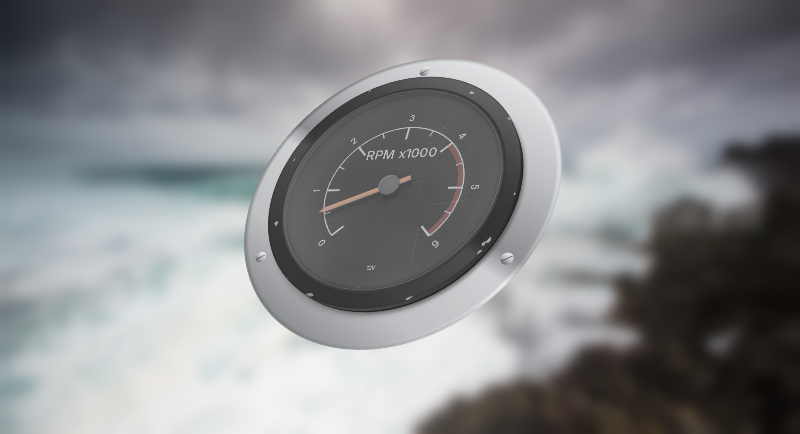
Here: **500** rpm
